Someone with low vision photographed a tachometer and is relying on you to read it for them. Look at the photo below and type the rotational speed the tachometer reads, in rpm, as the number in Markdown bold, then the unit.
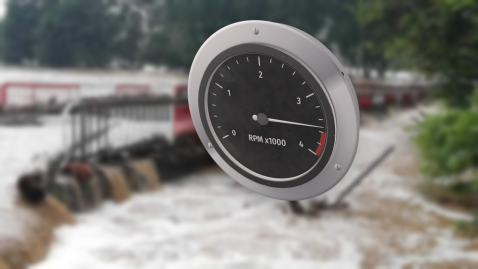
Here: **3500** rpm
